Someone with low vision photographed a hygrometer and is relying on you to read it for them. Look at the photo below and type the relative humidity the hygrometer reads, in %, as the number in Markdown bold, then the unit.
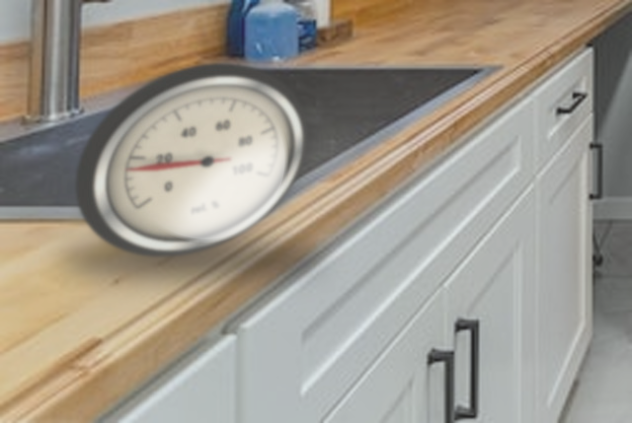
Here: **16** %
